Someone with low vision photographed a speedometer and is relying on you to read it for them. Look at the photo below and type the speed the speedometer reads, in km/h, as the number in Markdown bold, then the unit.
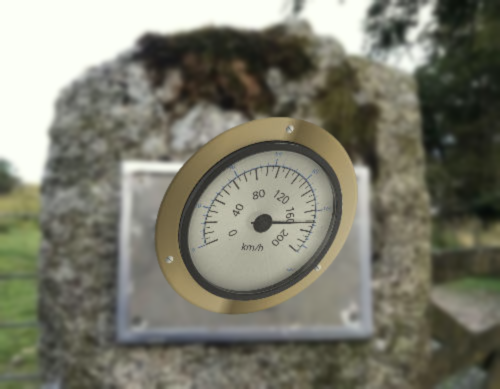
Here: **170** km/h
